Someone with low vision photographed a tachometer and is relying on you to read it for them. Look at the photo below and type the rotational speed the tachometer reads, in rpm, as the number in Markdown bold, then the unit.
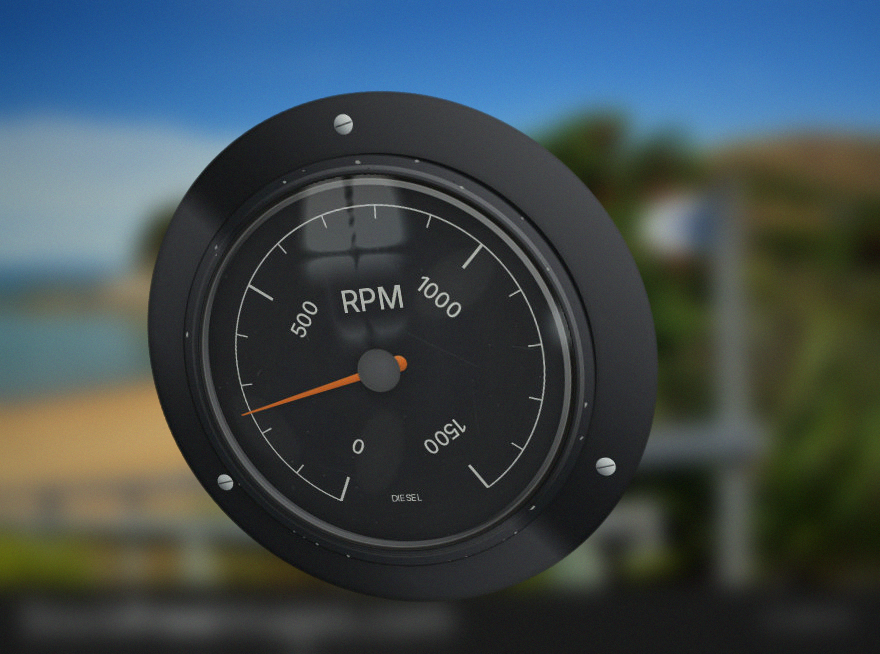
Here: **250** rpm
